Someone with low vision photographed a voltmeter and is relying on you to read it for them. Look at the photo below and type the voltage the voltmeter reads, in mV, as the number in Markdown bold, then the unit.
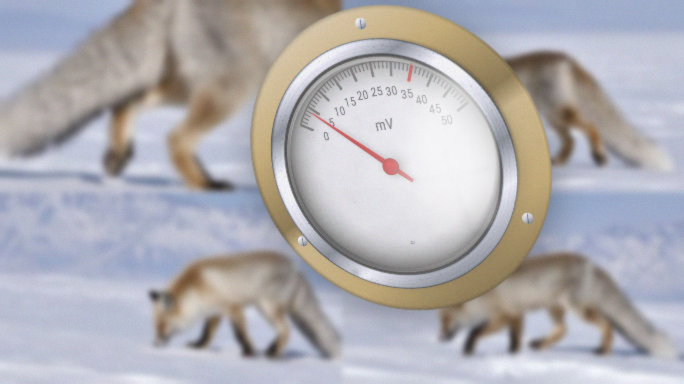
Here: **5** mV
